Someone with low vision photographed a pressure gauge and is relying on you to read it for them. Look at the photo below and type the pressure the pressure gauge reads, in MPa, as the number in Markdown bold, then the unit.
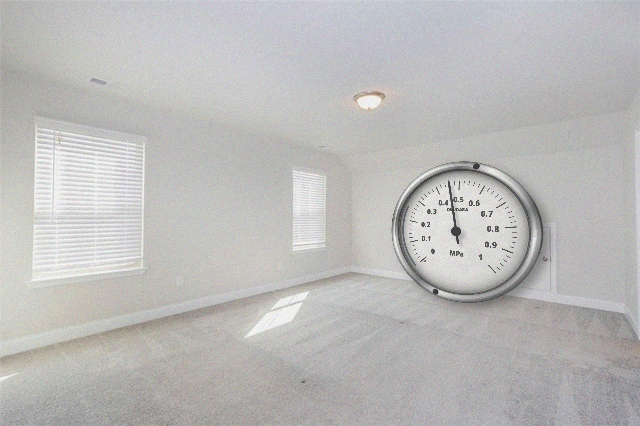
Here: **0.46** MPa
